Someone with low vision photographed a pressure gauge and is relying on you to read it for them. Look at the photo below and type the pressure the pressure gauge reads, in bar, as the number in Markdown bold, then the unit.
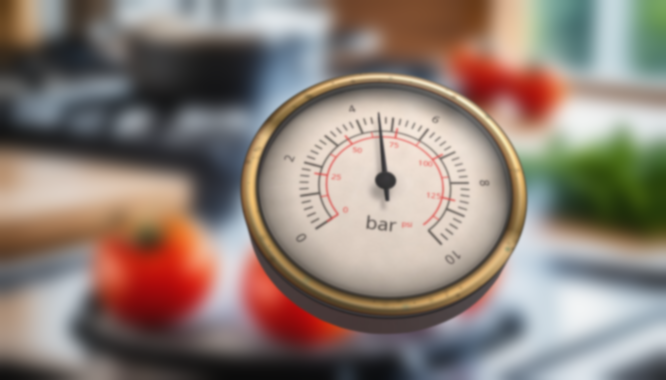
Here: **4.6** bar
